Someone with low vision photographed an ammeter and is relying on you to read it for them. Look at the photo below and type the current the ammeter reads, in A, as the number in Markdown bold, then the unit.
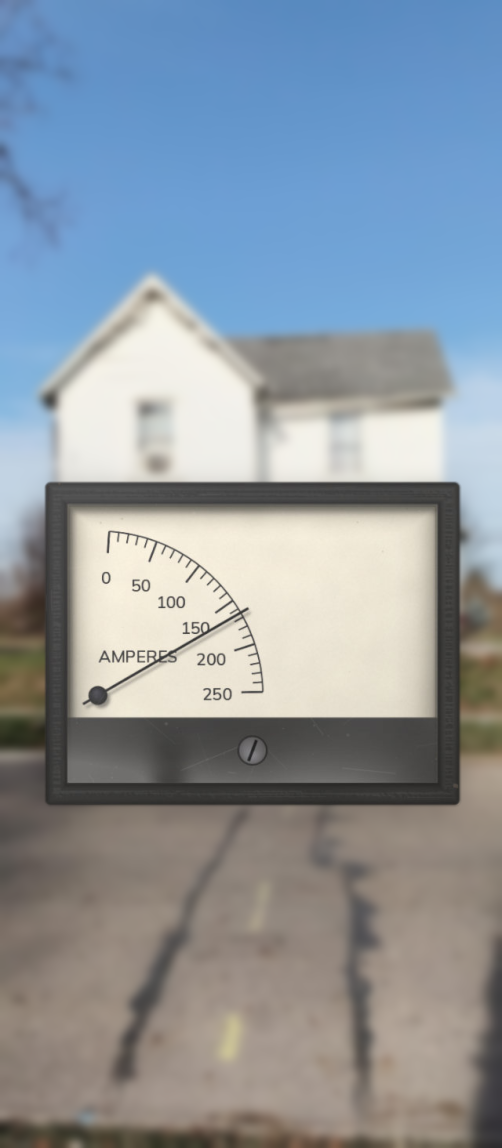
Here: **165** A
